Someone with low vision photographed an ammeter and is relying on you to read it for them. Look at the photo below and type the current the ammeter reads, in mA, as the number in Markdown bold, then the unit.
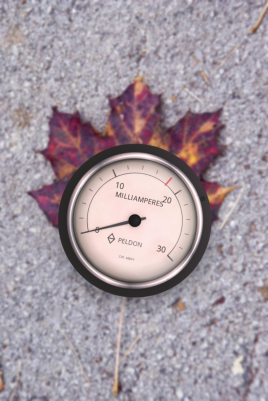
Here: **0** mA
